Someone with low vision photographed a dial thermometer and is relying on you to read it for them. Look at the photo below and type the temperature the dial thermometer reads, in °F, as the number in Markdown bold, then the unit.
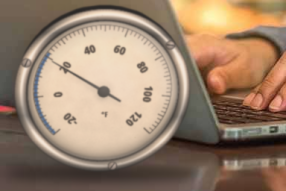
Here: **20** °F
